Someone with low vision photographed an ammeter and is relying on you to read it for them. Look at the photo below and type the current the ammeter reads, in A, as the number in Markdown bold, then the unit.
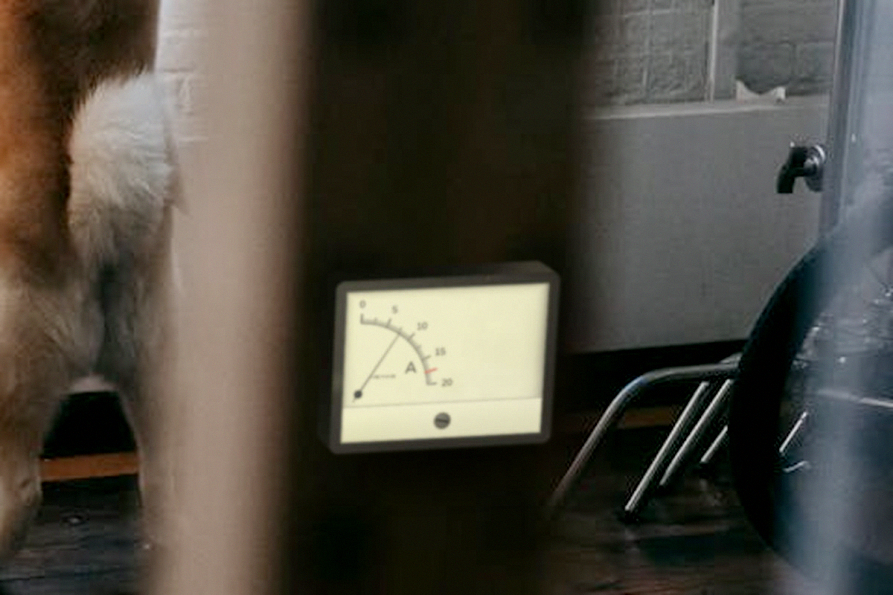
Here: **7.5** A
